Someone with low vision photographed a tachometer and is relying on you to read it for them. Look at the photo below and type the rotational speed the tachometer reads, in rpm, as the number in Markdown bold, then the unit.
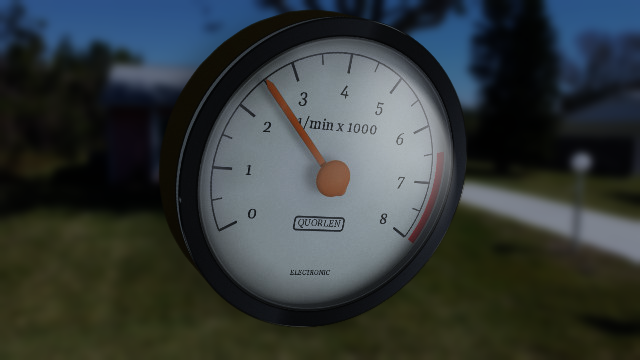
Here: **2500** rpm
